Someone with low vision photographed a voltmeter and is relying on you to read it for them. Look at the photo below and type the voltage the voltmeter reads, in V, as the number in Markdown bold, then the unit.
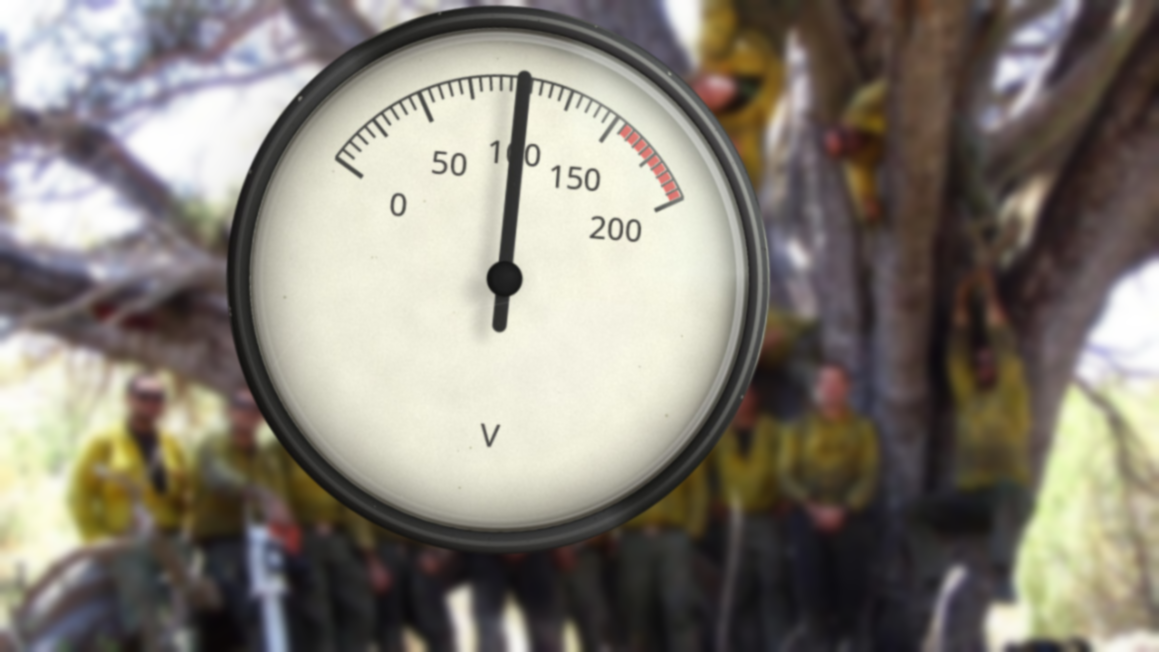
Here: **100** V
